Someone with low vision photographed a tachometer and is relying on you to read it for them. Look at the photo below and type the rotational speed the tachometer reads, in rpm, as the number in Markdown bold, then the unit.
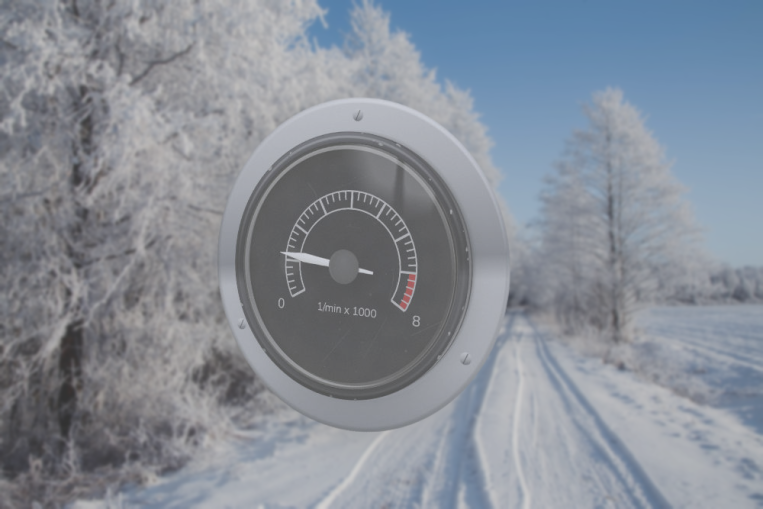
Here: **1200** rpm
